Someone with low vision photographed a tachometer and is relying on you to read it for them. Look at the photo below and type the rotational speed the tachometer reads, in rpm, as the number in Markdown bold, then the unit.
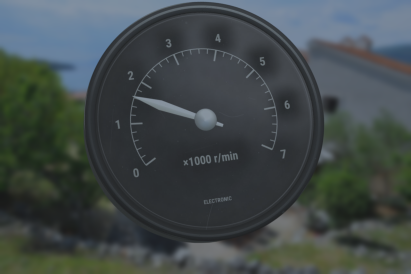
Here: **1600** rpm
